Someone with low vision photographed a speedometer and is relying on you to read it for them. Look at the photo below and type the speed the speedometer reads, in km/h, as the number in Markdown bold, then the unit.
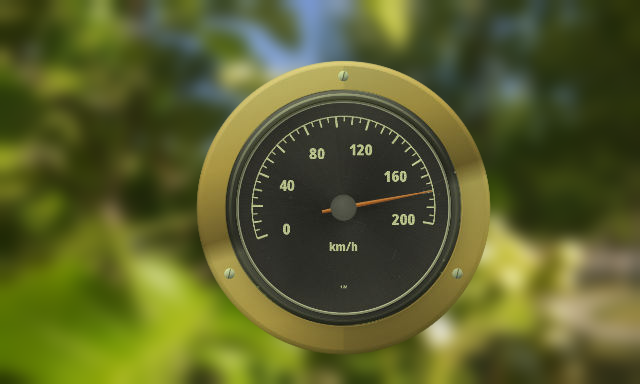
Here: **180** km/h
